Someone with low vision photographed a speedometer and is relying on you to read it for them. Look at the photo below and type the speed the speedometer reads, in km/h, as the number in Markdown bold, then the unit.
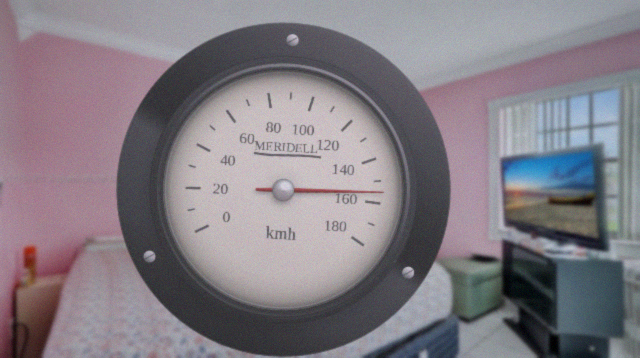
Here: **155** km/h
